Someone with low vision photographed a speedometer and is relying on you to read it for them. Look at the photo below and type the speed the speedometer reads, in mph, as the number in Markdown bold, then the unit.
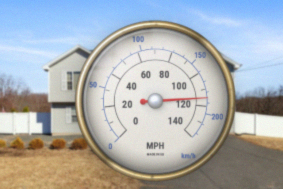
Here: **115** mph
